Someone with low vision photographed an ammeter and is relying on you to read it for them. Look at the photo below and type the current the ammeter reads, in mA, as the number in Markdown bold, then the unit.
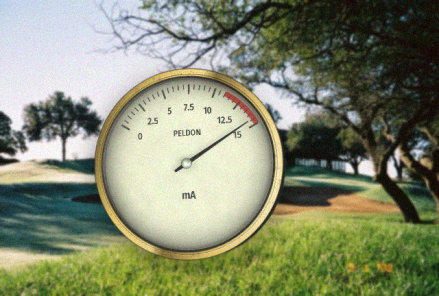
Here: **14.5** mA
